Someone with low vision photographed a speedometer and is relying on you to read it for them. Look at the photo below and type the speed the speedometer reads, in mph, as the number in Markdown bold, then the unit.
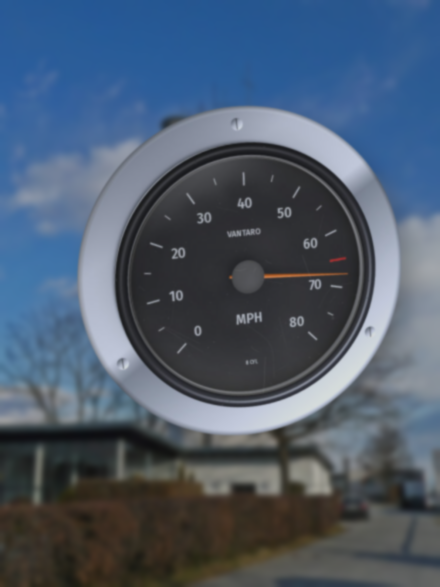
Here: **67.5** mph
